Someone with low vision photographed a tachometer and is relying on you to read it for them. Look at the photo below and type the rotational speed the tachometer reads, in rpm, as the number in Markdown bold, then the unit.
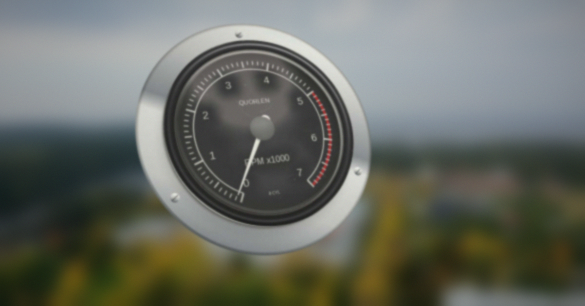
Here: **100** rpm
